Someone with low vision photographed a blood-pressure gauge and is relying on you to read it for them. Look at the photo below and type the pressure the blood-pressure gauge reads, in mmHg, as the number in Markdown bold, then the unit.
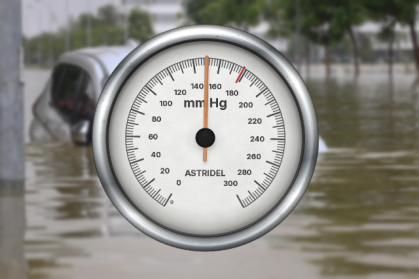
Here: **150** mmHg
